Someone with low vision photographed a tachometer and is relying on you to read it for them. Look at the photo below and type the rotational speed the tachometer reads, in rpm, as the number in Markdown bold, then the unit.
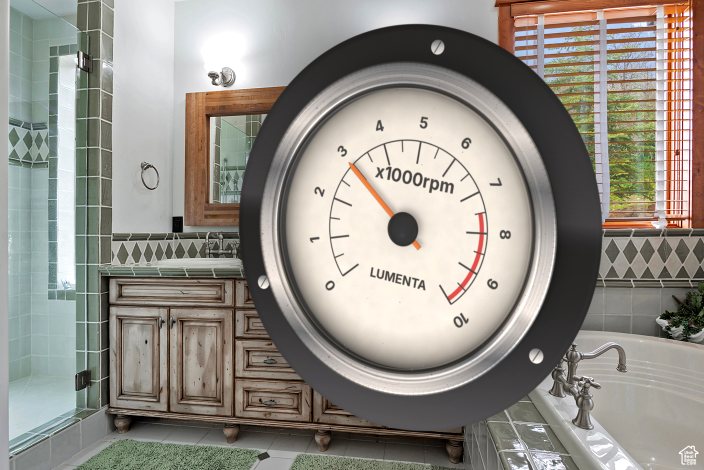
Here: **3000** rpm
